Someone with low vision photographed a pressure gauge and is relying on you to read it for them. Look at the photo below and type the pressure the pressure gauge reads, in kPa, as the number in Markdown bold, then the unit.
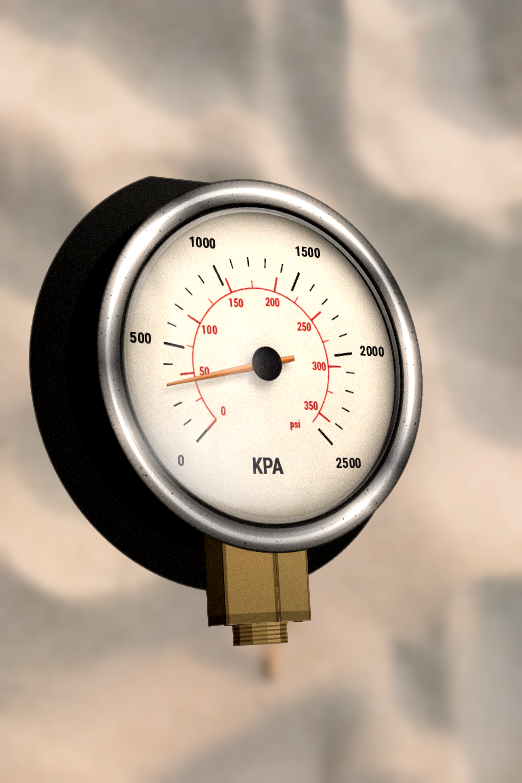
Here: **300** kPa
